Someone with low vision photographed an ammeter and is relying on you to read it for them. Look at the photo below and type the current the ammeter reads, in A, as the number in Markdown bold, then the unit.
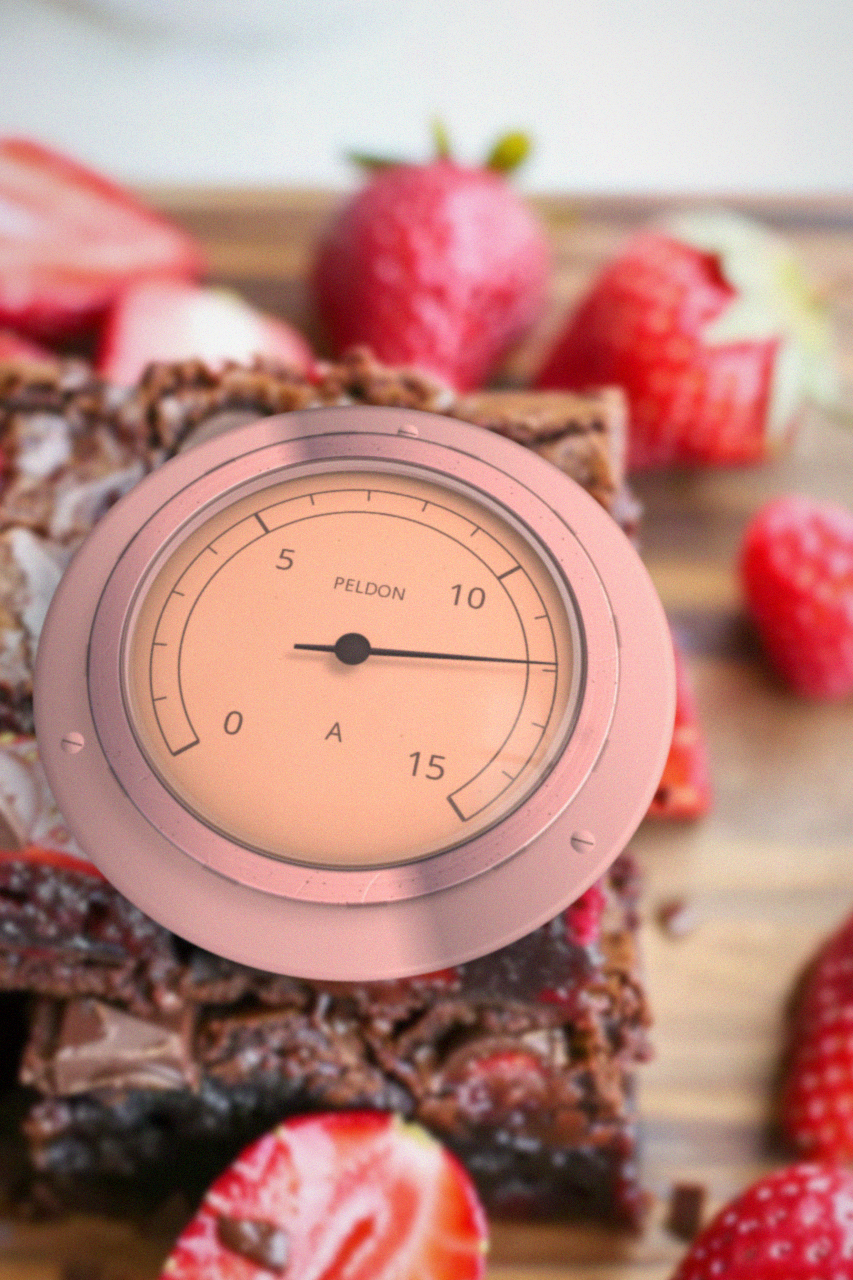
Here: **12** A
